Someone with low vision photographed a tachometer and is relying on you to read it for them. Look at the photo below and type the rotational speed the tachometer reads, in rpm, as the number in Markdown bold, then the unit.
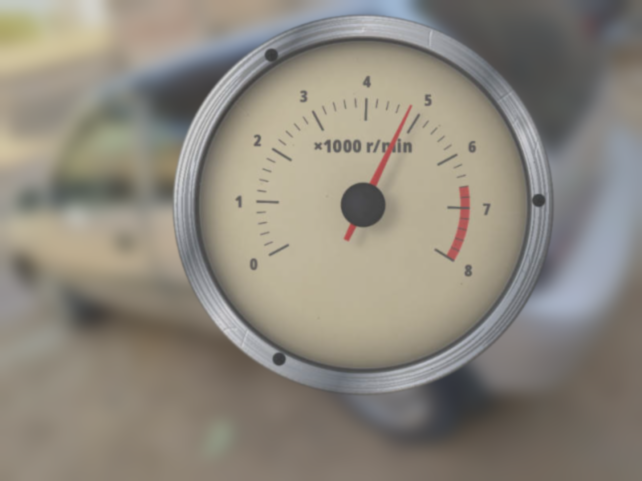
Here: **4800** rpm
